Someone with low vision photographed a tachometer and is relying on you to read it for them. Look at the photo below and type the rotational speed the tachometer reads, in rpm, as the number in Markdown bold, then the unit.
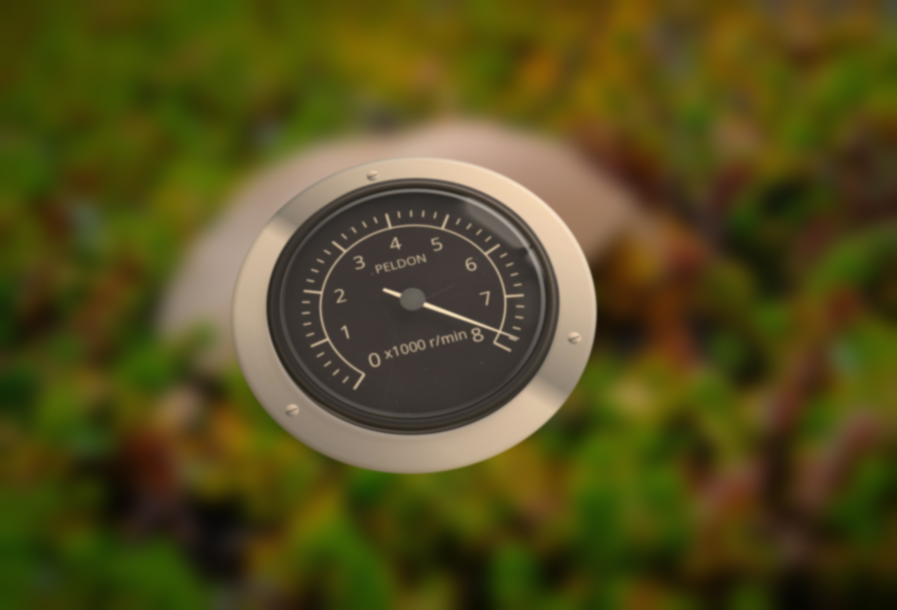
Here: **7800** rpm
